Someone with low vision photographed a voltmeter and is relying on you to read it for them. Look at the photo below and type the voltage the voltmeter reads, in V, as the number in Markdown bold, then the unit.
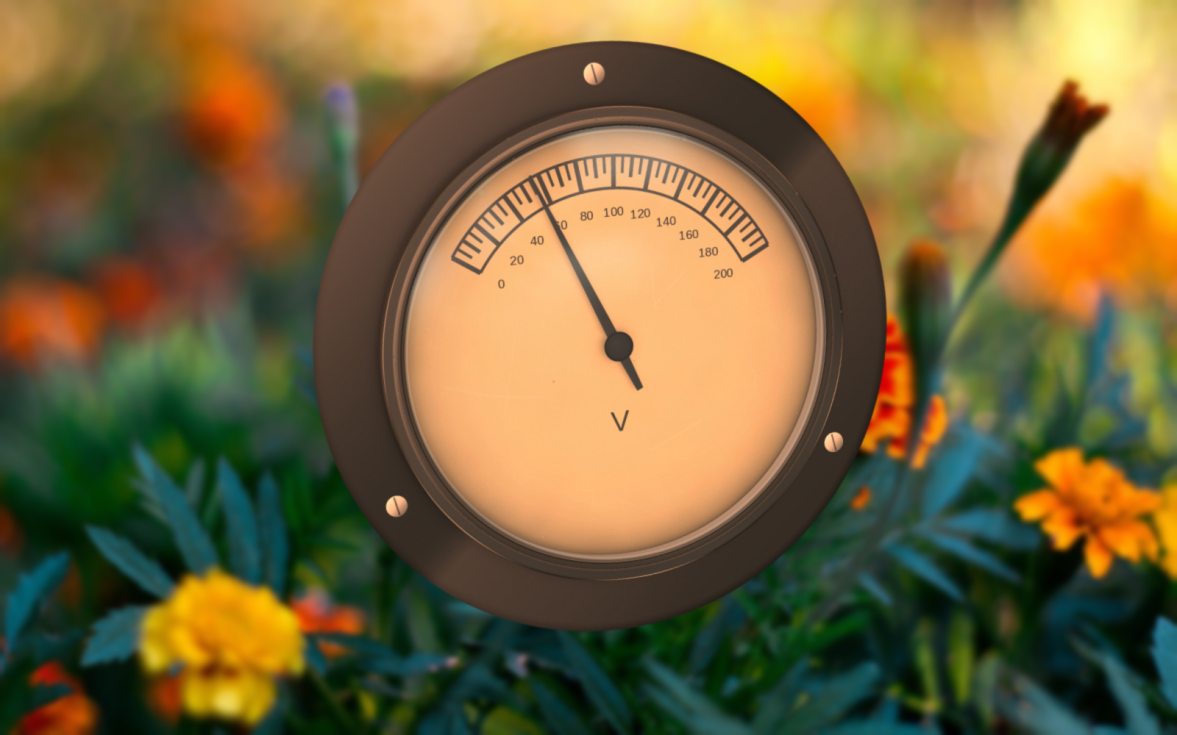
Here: **55** V
